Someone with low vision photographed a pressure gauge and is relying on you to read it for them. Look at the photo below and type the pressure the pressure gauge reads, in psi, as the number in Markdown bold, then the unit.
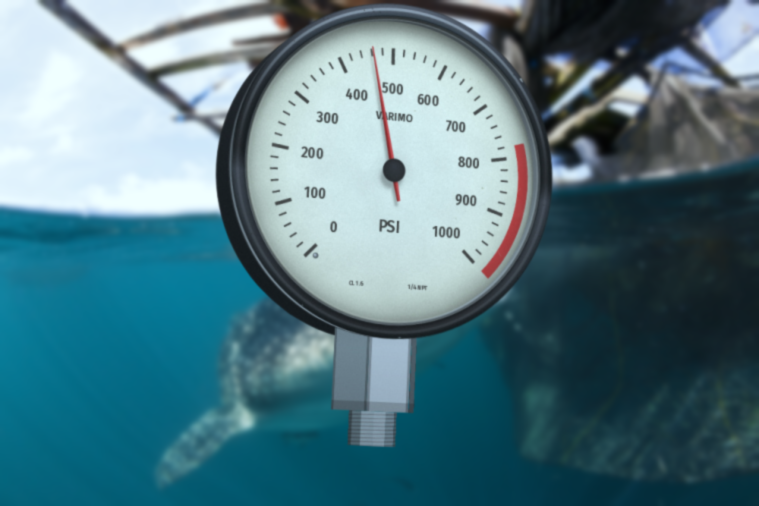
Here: **460** psi
